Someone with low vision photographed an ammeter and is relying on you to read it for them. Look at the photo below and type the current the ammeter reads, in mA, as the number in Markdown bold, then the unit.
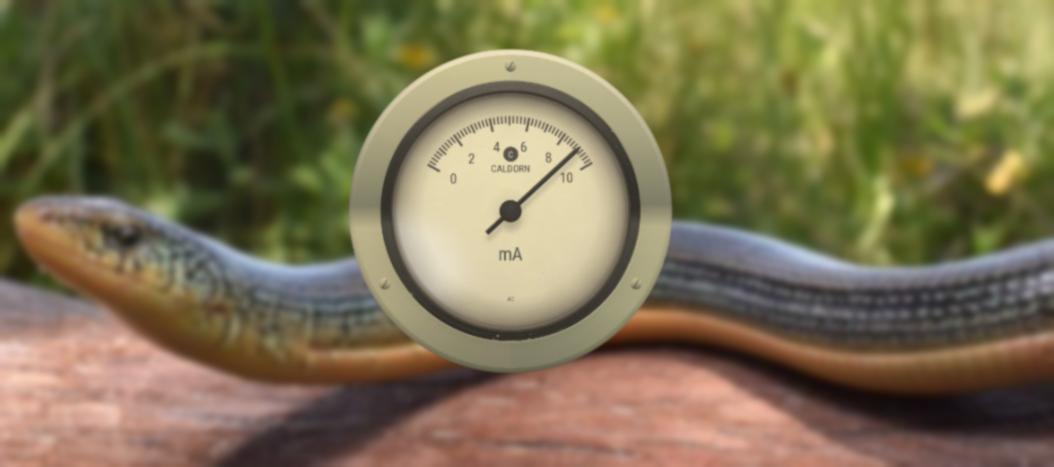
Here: **9** mA
